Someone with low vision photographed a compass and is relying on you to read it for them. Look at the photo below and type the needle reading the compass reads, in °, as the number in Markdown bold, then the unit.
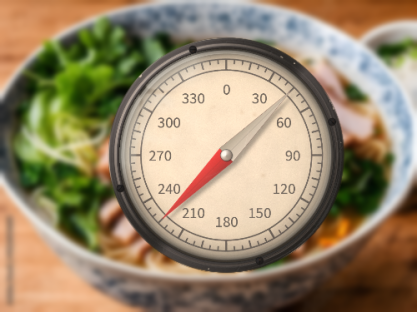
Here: **225** °
